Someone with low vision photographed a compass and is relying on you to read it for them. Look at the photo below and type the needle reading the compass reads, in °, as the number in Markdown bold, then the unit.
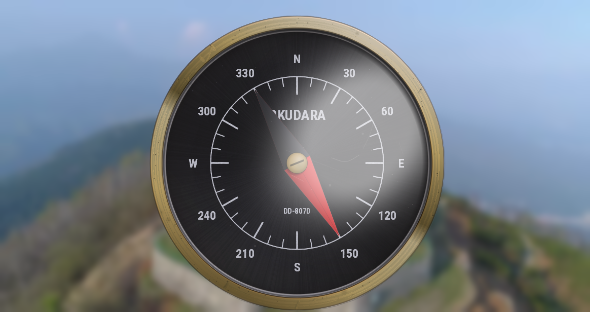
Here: **150** °
